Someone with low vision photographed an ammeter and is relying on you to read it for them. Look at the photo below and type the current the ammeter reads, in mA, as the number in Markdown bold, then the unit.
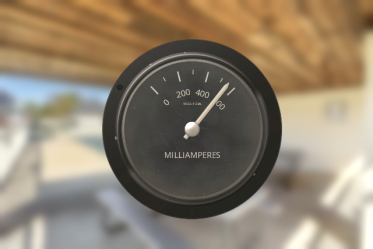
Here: **550** mA
